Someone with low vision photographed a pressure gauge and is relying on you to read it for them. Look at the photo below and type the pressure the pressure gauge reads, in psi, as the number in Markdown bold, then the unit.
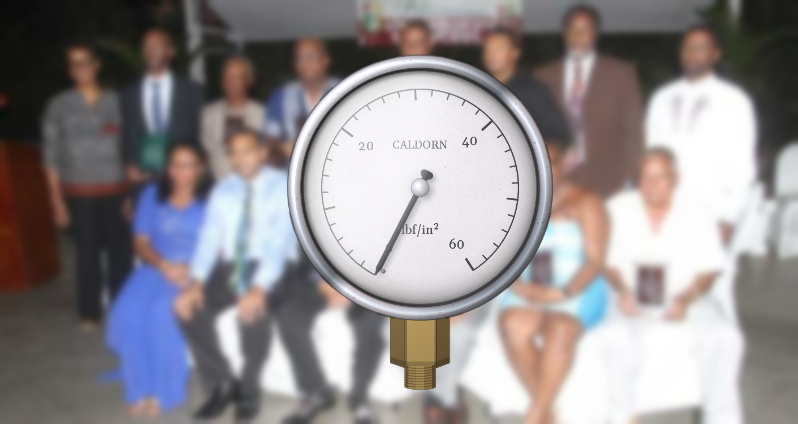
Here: **0** psi
